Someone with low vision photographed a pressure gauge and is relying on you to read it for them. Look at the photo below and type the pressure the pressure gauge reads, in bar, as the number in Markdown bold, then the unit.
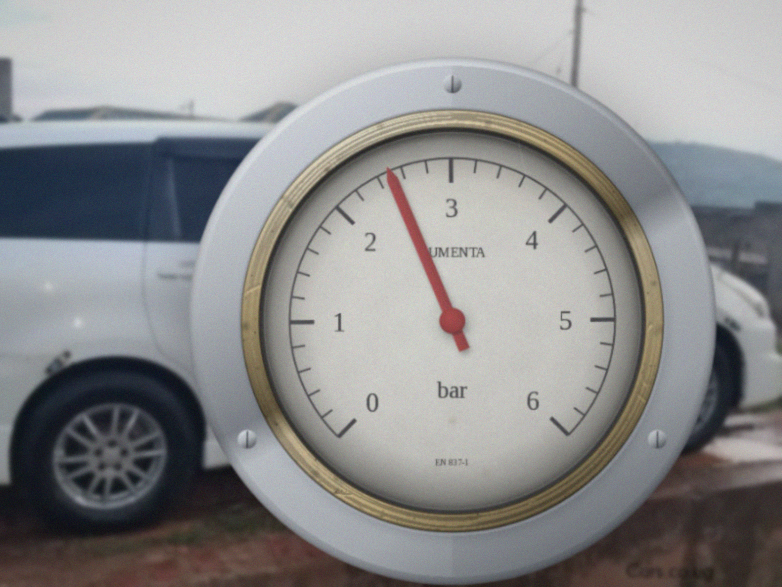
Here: **2.5** bar
